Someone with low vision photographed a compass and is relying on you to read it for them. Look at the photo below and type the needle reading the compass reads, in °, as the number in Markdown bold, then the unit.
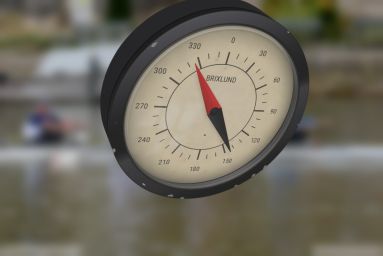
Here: **325** °
